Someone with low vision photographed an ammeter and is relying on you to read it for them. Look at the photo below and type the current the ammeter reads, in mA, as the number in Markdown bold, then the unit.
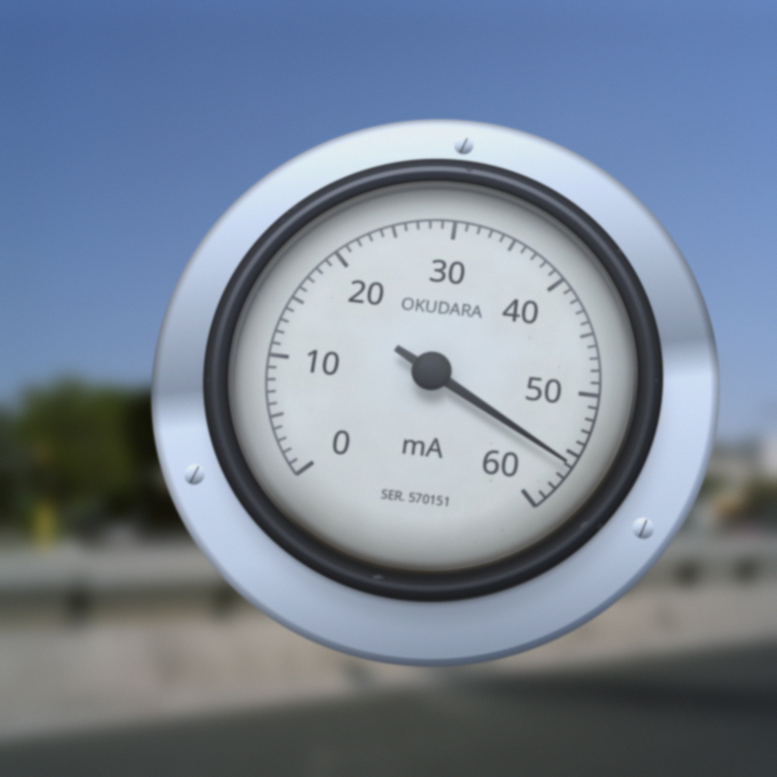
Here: **56** mA
